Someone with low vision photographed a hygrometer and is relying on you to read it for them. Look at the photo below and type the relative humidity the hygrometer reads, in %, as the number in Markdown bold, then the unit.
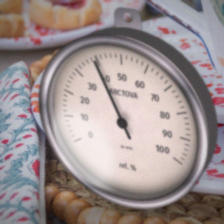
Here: **40** %
